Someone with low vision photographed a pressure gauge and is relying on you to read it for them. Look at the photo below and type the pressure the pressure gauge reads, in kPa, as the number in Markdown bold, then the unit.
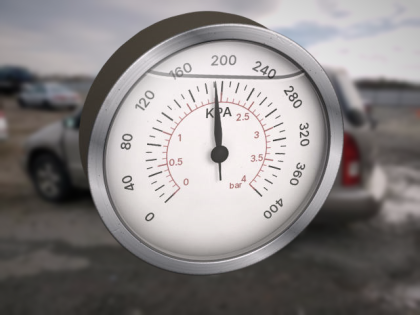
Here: **190** kPa
